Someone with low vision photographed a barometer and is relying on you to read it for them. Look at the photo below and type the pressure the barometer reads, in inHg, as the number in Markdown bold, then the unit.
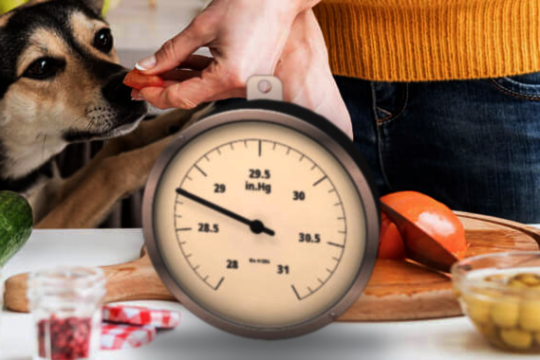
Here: **28.8** inHg
